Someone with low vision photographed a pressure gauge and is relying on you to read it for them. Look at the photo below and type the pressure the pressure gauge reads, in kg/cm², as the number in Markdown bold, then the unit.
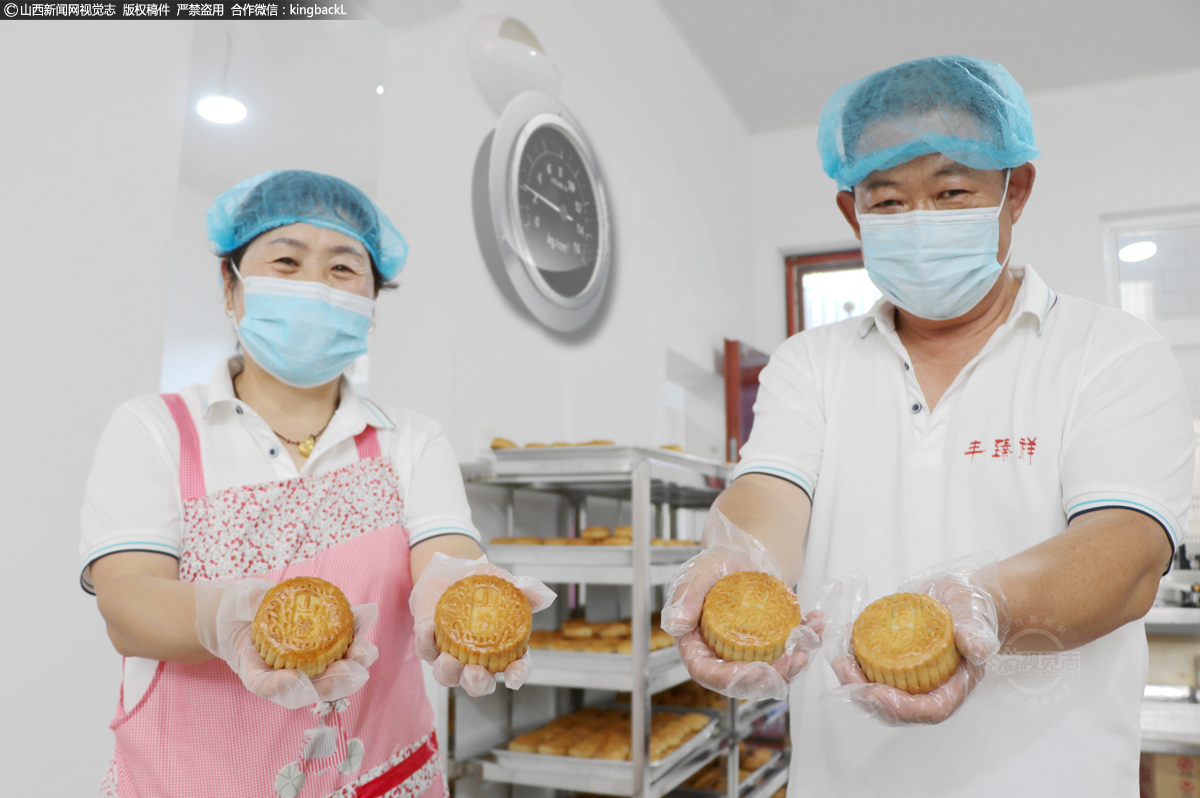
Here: **2** kg/cm²
